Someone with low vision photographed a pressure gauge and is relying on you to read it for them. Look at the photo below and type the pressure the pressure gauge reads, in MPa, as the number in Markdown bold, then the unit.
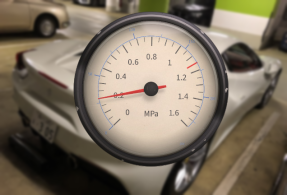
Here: **0.2** MPa
